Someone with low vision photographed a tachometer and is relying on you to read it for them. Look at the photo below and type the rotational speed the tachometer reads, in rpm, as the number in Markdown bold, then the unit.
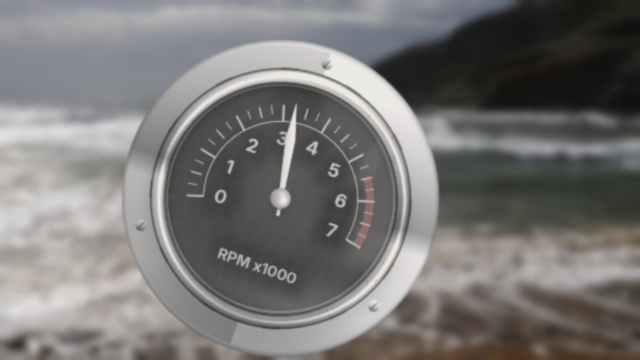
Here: **3250** rpm
